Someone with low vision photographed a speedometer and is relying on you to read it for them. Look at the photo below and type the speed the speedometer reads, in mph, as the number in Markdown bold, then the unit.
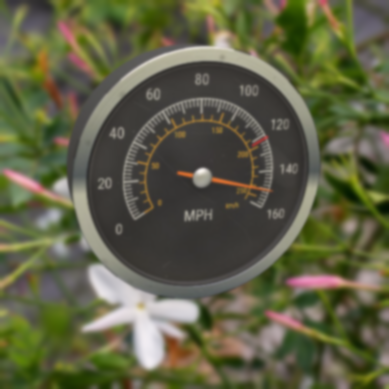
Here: **150** mph
